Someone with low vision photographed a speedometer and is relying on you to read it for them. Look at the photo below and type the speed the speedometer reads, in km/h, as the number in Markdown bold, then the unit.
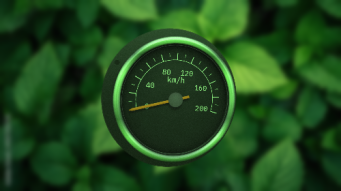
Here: **0** km/h
